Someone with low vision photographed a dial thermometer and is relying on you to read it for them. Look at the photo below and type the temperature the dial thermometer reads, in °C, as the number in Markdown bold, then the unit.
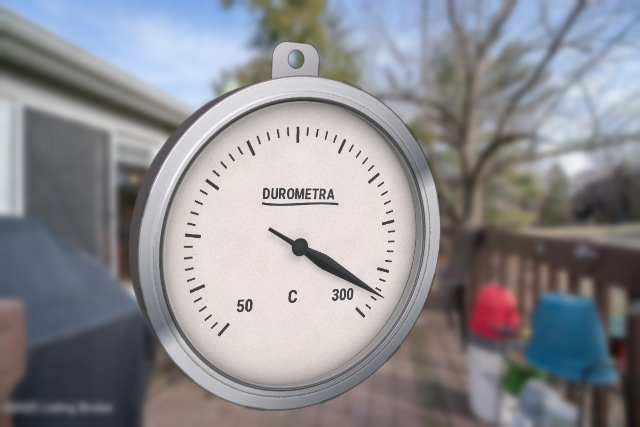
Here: **287.5** °C
